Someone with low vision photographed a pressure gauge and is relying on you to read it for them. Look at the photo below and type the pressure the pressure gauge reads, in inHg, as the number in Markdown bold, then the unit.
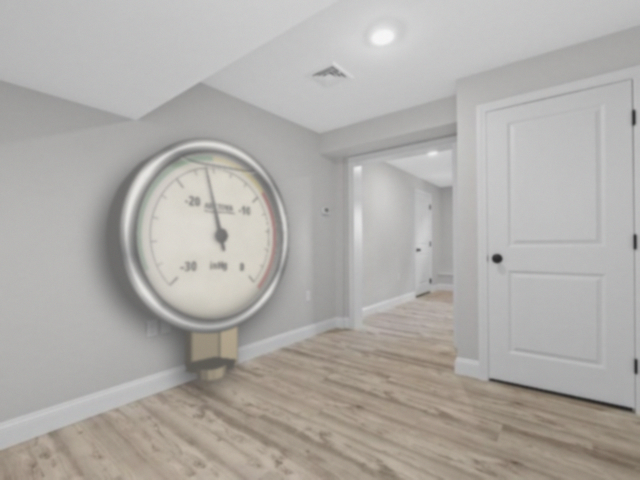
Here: **-17** inHg
